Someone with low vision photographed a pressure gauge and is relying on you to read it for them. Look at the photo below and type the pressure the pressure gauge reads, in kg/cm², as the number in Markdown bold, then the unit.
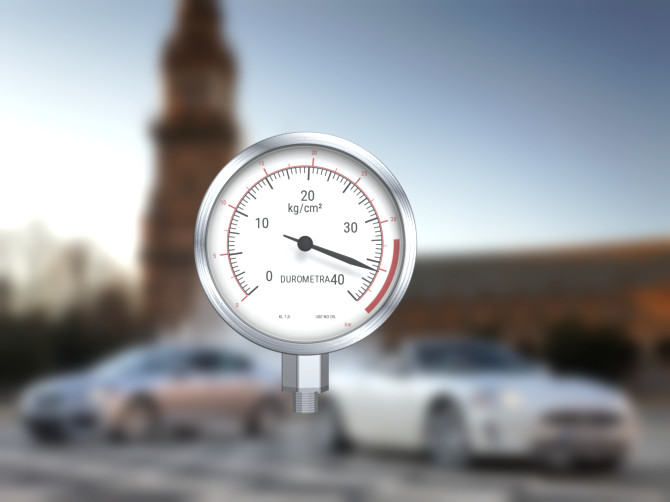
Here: **36** kg/cm²
